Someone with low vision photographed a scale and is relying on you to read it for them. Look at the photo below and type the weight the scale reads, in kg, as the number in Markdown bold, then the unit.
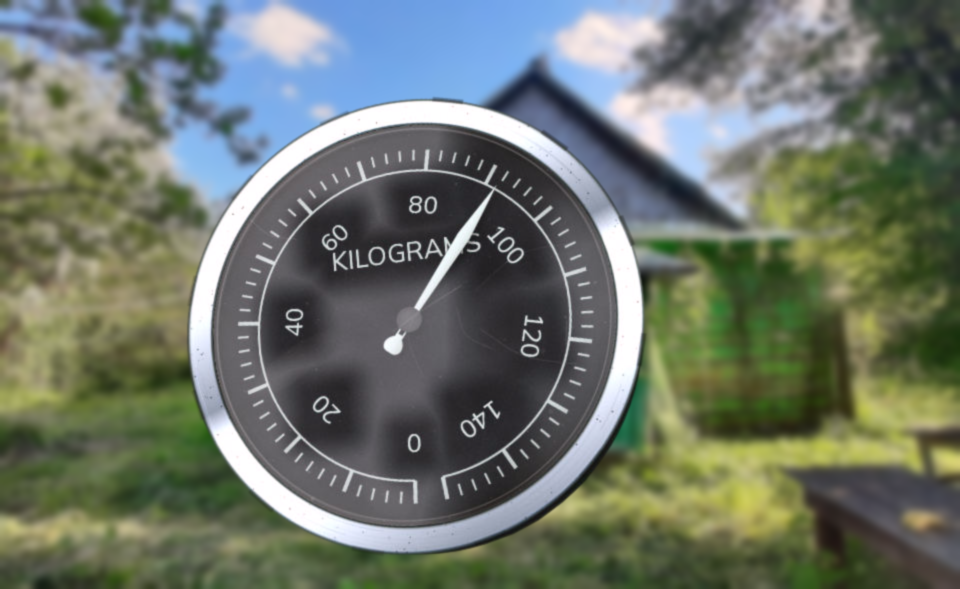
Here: **92** kg
